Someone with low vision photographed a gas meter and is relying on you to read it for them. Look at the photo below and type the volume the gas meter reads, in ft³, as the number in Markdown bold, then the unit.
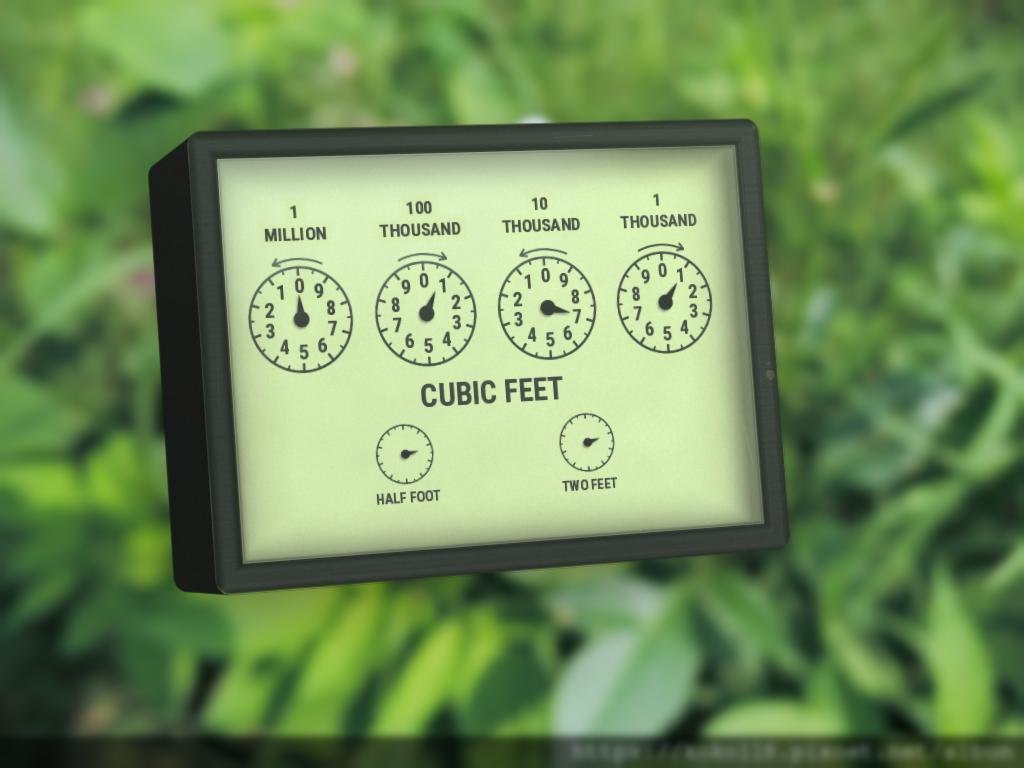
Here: **7100** ft³
